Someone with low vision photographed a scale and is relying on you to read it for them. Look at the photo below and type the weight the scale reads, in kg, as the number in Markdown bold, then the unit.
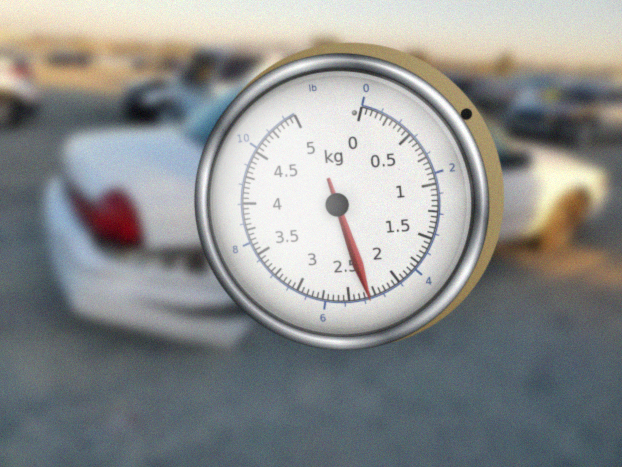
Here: **2.3** kg
